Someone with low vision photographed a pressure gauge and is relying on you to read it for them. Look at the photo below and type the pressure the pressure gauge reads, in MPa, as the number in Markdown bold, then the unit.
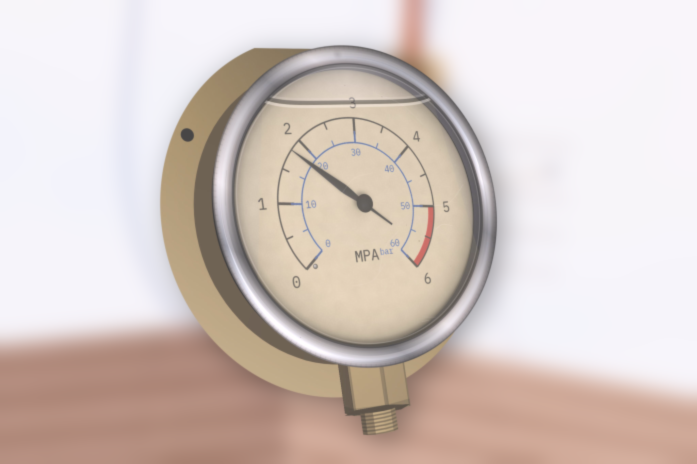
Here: **1.75** MPa
